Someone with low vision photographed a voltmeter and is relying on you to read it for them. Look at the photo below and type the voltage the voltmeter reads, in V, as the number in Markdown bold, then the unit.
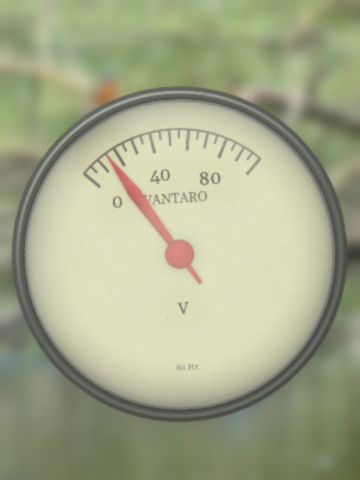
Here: **15** V
